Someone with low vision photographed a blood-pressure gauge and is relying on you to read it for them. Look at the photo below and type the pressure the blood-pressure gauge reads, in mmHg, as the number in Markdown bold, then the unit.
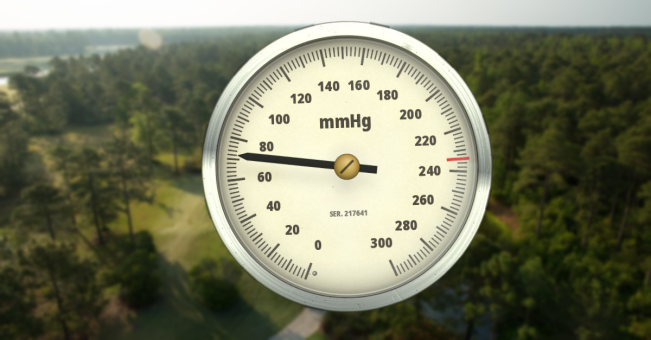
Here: **72** mmHg
